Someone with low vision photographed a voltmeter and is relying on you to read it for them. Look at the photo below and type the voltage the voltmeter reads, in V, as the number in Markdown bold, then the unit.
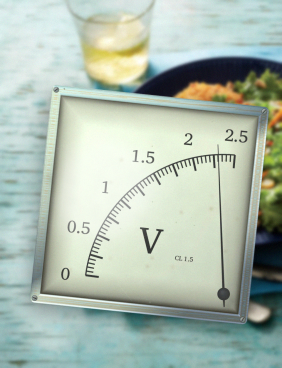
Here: **2.3** V
